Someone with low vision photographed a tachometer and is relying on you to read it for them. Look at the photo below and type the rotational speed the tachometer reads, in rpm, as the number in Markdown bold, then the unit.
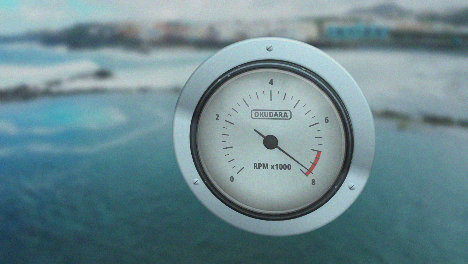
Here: **7750** rpm
